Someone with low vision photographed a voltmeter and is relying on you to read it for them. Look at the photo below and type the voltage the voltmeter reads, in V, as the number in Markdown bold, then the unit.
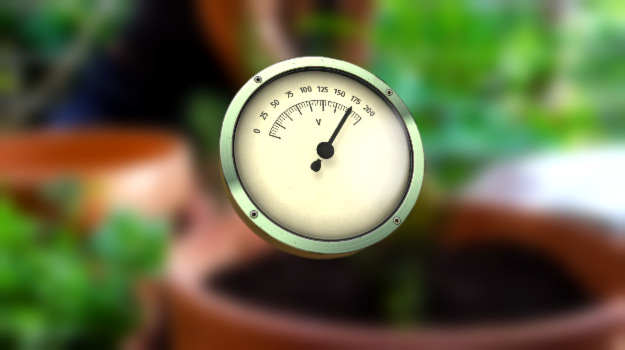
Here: **175** V
